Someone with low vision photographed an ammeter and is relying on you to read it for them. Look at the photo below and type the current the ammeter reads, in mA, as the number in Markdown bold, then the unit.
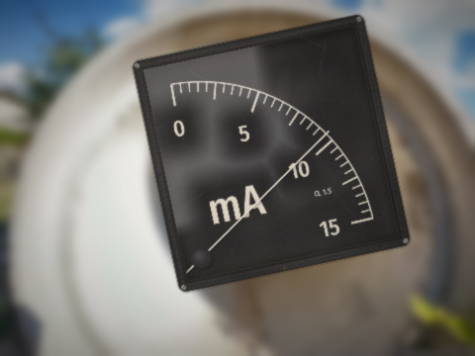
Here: **9.5** mA
